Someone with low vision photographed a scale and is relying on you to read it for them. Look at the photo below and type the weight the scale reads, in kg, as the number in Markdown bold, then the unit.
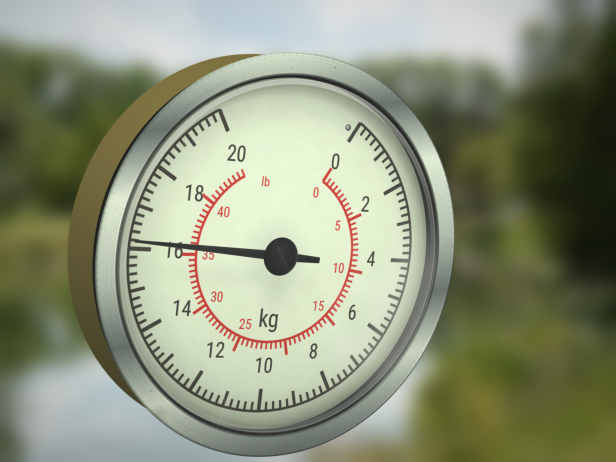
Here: **16.2** kg
